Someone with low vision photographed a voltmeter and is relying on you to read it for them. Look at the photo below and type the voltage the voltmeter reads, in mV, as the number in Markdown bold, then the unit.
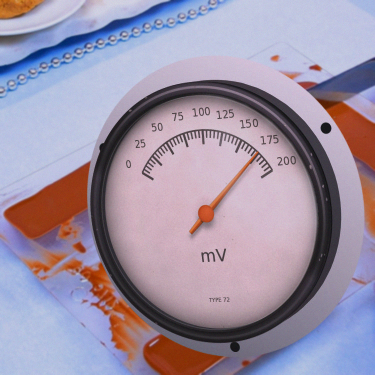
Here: **175** mV
